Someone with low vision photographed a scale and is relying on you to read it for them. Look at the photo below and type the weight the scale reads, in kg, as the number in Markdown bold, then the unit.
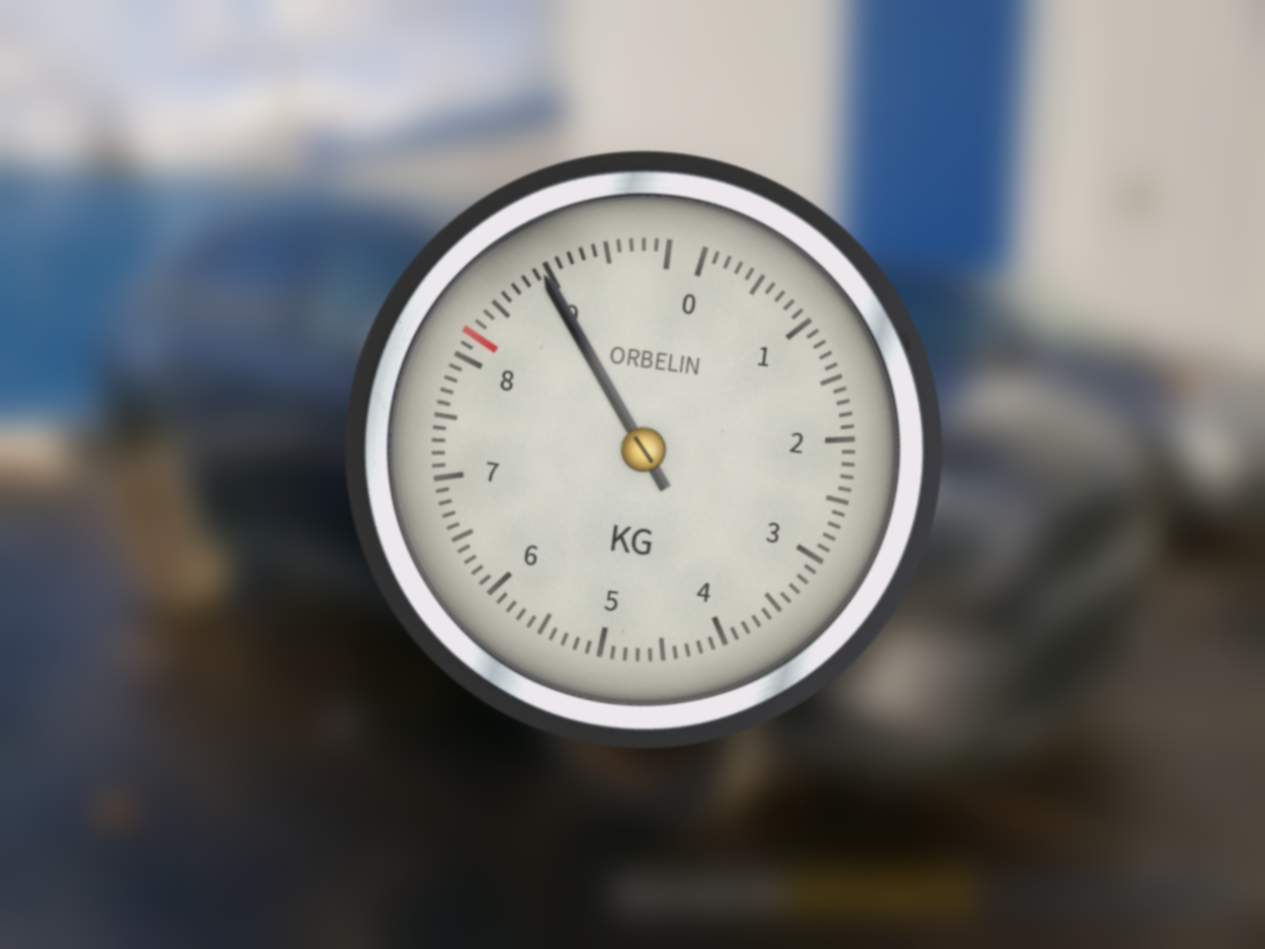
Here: **8.95** kg
